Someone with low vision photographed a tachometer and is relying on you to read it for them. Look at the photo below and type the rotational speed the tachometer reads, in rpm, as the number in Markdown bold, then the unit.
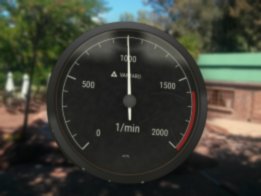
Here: **1000** rpm
